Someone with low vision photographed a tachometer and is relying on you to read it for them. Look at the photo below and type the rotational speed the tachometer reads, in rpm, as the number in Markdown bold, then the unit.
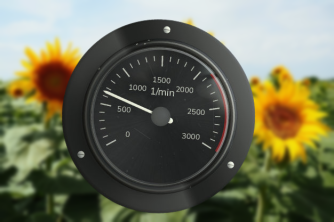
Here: **650** rpm
